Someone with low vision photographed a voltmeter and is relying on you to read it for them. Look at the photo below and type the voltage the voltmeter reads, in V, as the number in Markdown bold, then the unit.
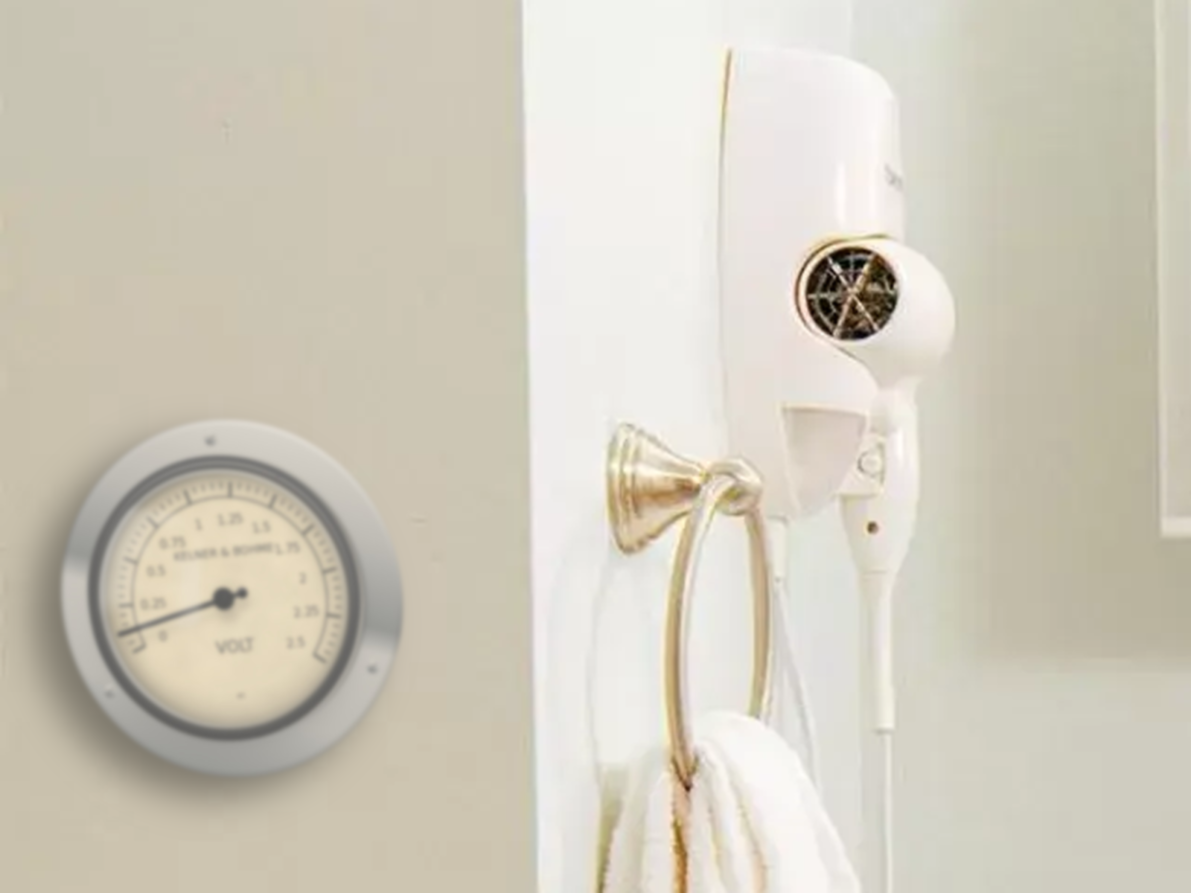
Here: **0.1** V
